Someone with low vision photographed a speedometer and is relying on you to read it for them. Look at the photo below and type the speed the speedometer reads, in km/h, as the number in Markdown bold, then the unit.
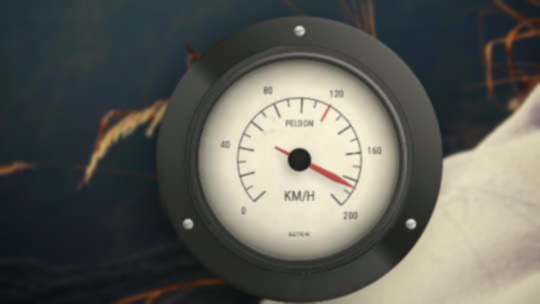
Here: **185** km/h
